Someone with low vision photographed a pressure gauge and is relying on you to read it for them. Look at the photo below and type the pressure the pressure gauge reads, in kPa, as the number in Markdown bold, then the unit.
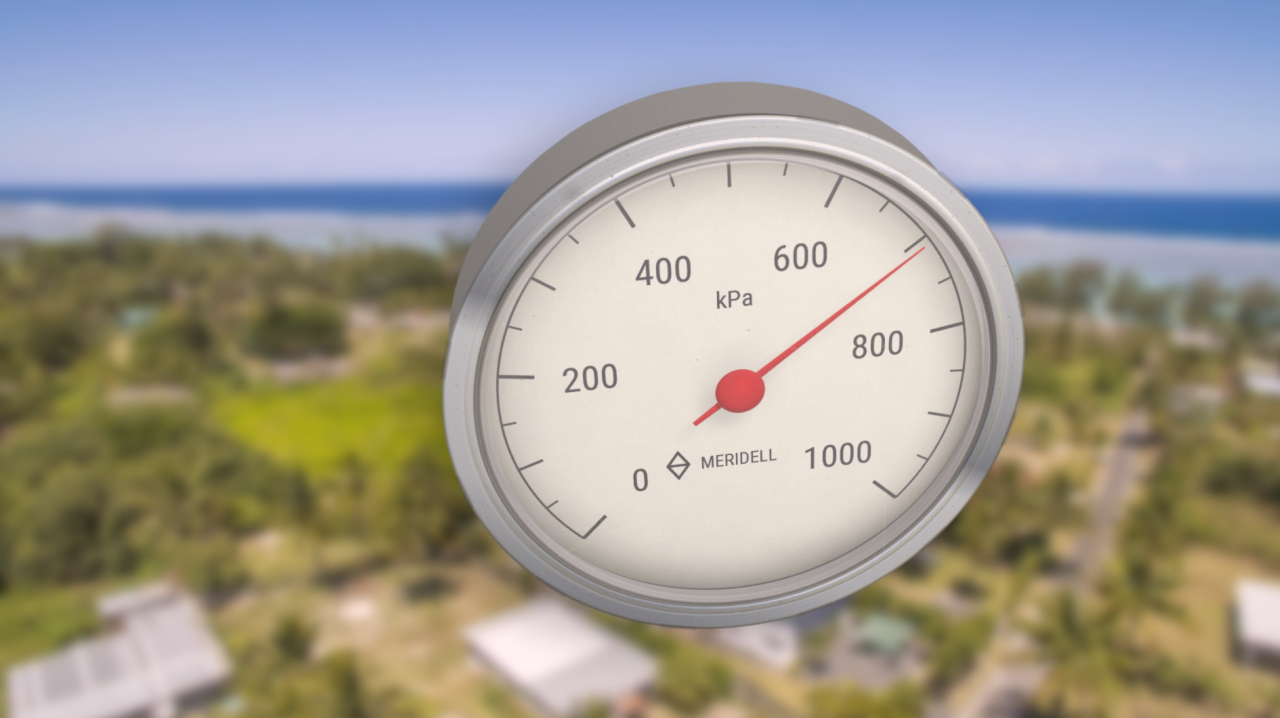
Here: **700** kPa
